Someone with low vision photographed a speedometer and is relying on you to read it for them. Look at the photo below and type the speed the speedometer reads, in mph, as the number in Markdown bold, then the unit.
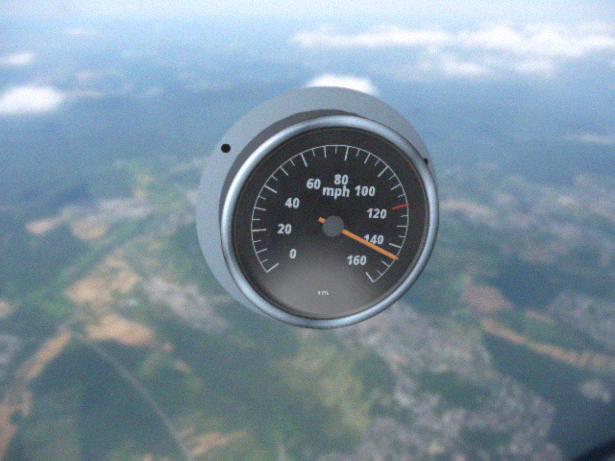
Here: **145** mph
